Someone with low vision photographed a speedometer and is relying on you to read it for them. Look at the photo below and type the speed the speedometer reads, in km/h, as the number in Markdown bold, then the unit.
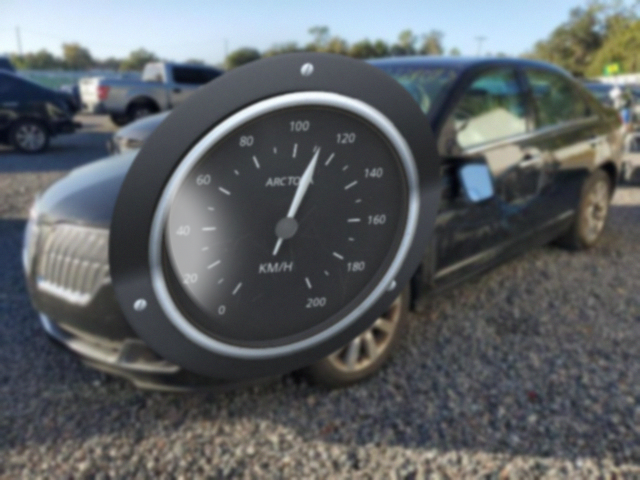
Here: **110** km/h
